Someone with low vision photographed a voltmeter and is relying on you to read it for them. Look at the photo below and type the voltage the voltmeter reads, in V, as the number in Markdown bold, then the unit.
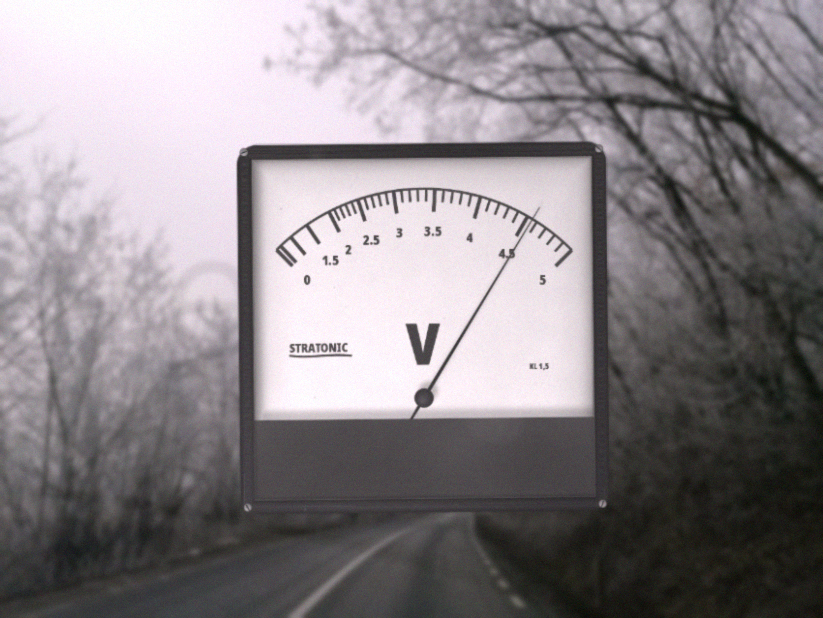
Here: **4.55** V
